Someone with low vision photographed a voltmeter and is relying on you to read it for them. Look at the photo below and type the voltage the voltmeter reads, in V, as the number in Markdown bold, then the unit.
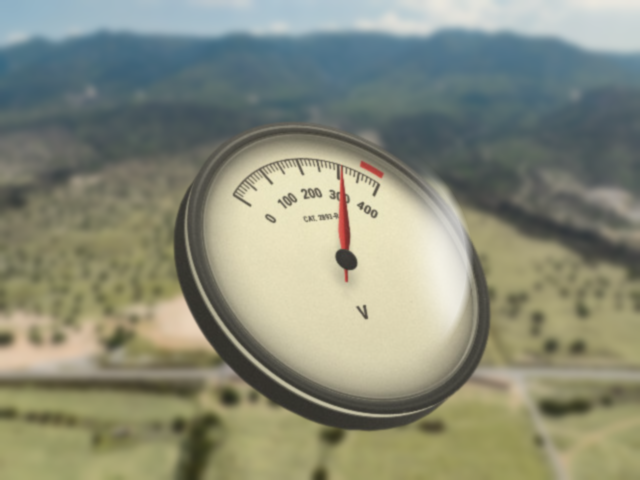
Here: **300** V
